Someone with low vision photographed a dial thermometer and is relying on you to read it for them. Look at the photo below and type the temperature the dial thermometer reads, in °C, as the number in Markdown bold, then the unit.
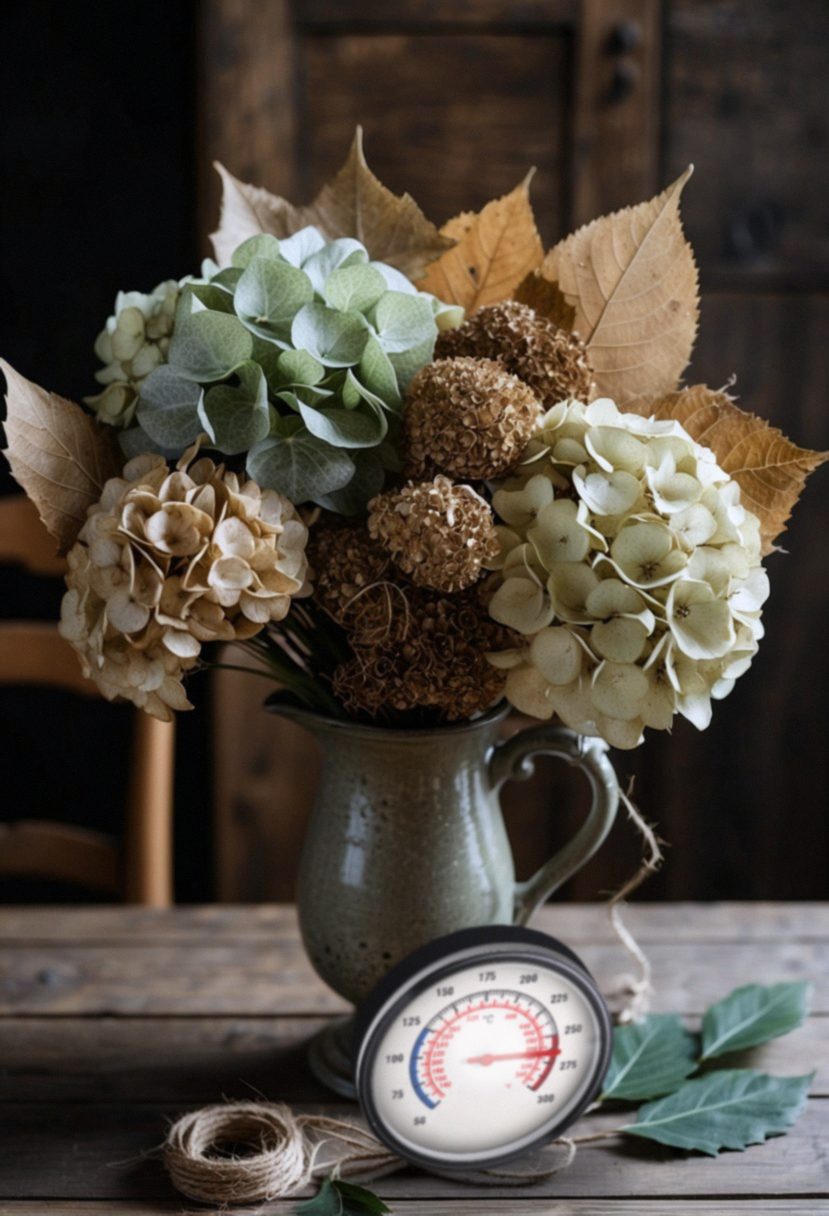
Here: **262.5** °C
